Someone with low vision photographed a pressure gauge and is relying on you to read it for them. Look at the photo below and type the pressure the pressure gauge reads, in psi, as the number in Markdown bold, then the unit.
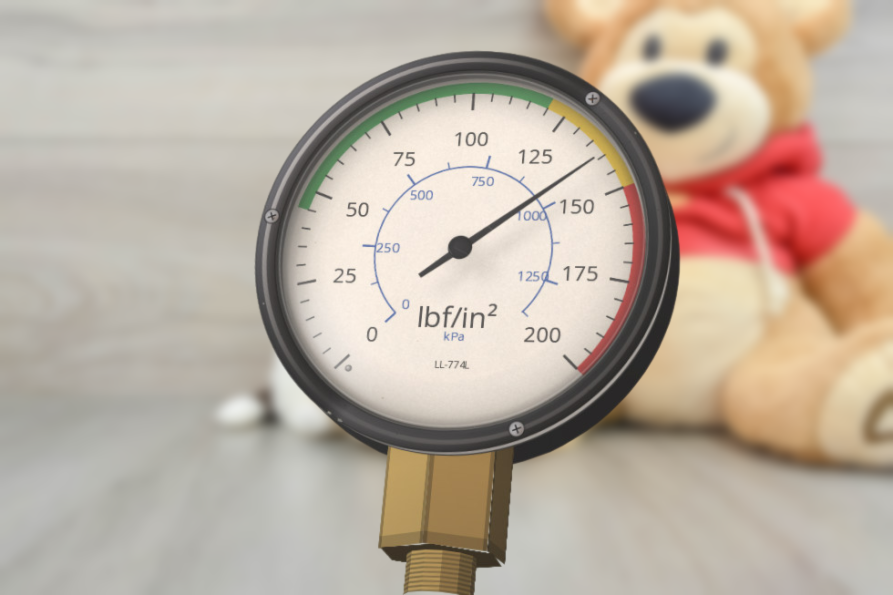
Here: **140** psi
